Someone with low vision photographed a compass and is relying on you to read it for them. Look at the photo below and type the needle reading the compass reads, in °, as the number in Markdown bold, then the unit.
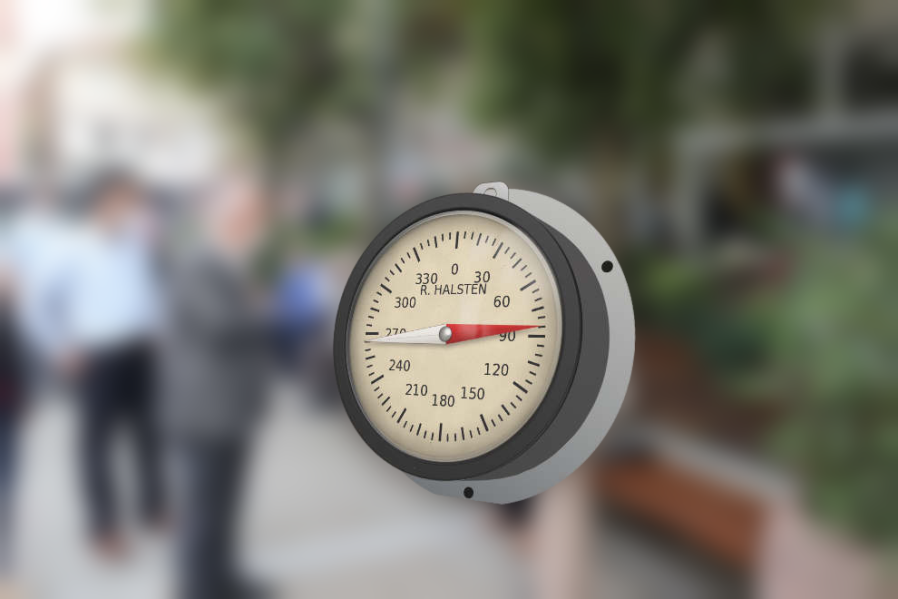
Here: **85** °
